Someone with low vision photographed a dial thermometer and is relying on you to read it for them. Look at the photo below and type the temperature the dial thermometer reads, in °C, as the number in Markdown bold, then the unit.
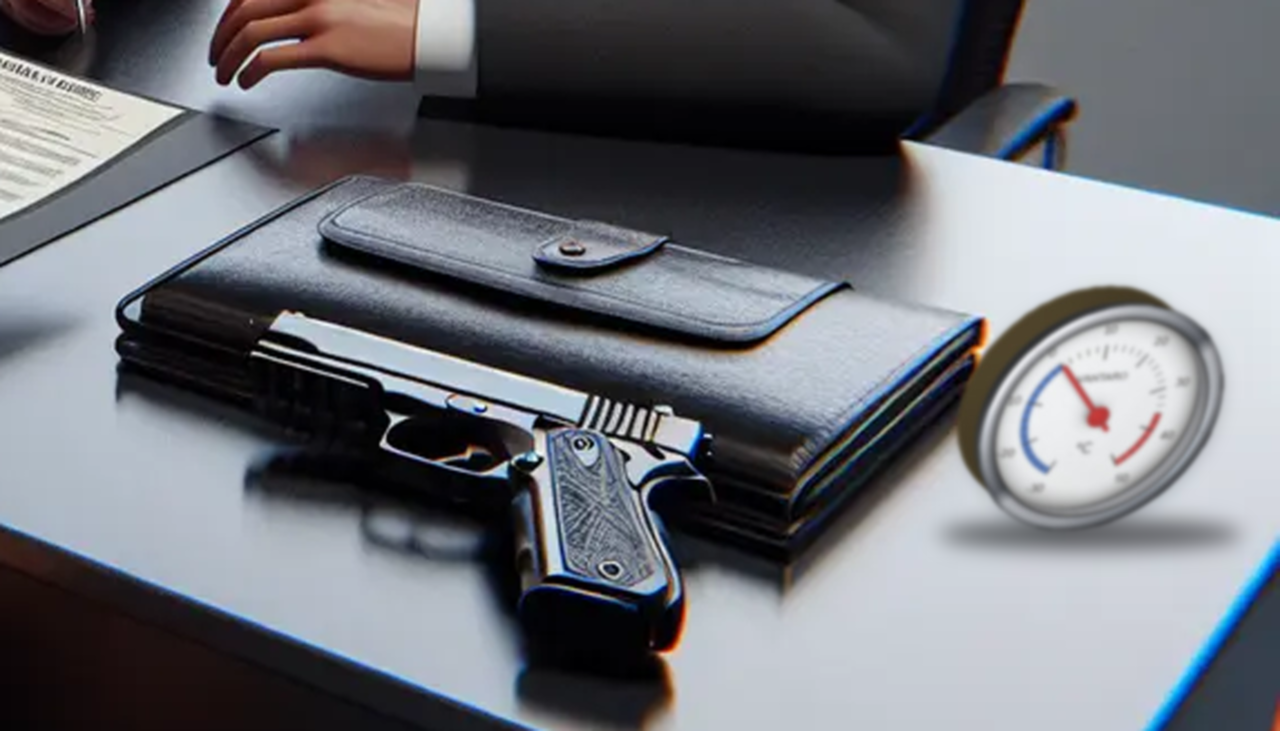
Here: **0** °C
